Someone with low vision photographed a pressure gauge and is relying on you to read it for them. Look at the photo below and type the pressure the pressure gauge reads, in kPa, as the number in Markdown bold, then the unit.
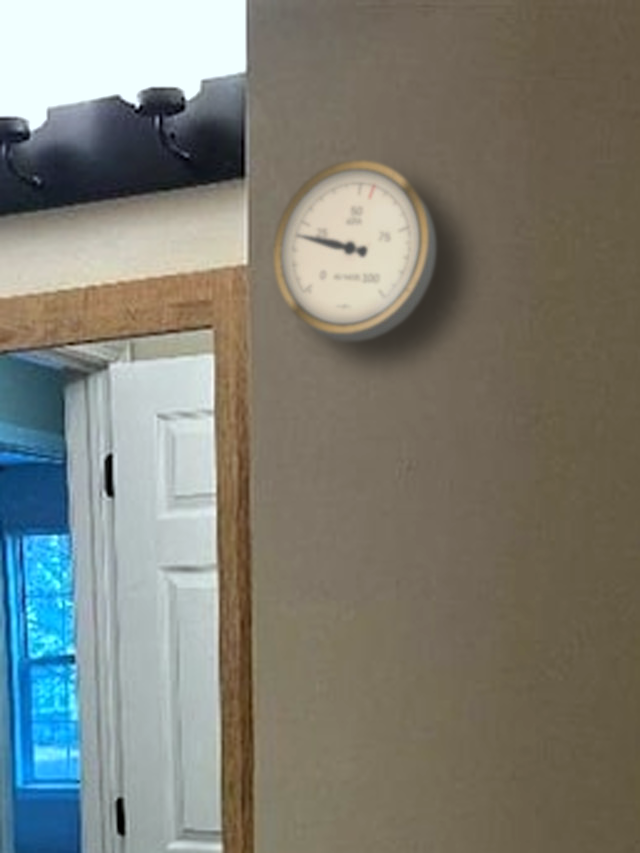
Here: **20** kPa
